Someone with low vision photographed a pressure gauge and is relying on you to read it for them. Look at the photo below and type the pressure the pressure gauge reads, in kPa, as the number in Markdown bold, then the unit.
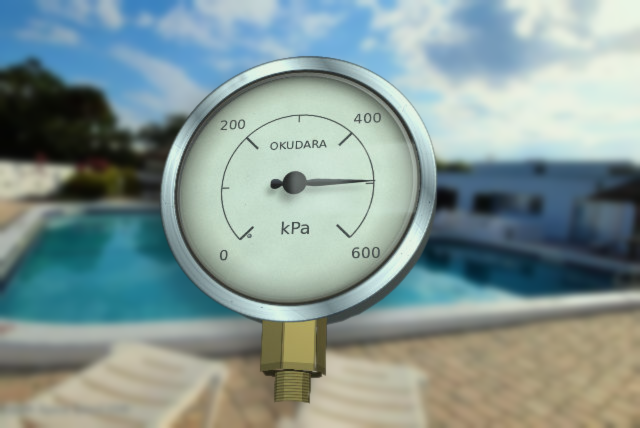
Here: **500** kPa
